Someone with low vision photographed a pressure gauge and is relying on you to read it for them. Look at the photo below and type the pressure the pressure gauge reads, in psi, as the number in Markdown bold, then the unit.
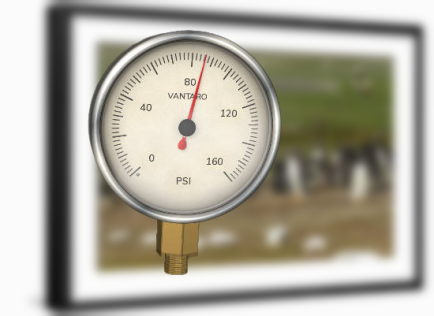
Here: **86** psi
